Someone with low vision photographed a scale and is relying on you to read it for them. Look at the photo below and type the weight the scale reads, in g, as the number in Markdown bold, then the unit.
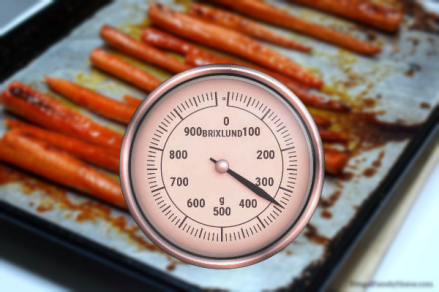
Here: **340** g
